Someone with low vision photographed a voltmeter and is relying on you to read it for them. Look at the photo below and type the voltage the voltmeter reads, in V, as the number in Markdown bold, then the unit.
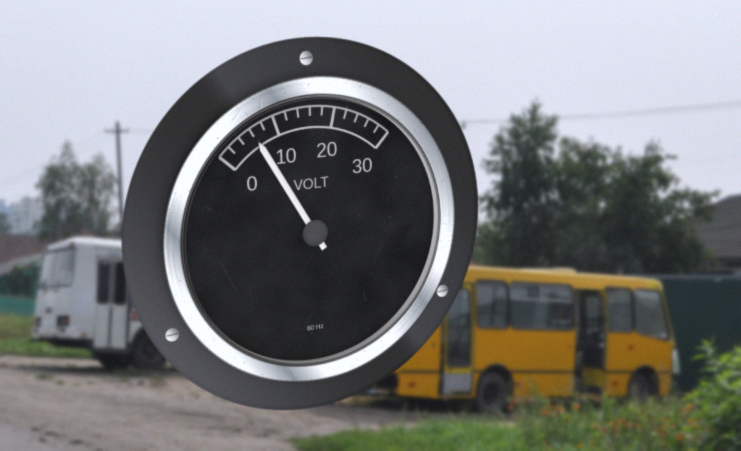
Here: **6** V
